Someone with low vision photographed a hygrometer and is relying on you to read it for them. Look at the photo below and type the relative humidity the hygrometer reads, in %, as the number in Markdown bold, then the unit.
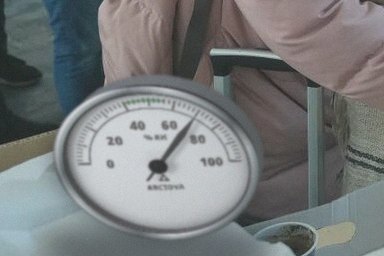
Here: **70** %
